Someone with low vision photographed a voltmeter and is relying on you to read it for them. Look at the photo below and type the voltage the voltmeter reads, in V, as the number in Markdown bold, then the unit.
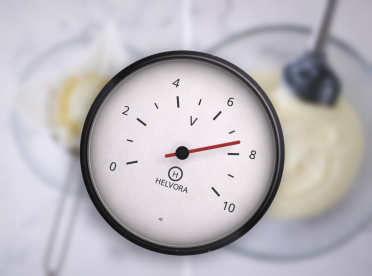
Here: **7.5** V
